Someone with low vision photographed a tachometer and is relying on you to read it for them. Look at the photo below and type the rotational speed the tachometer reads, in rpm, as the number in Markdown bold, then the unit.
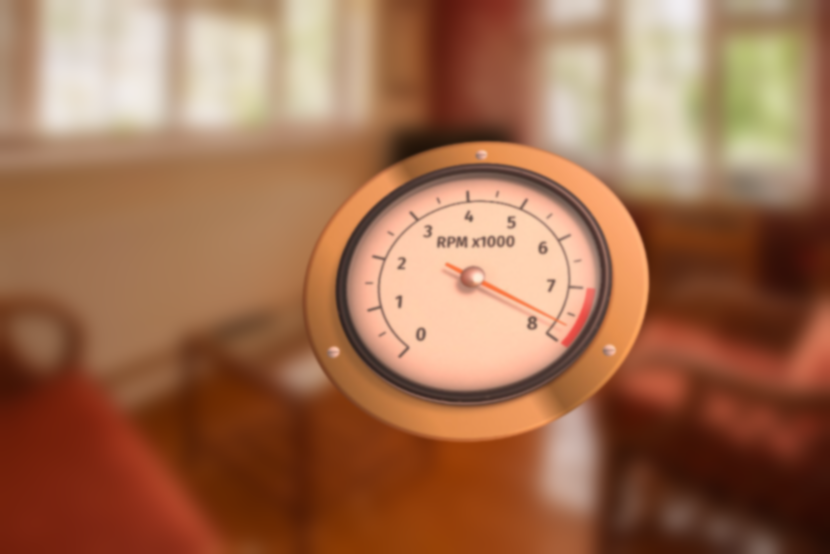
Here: **7750** rpm
